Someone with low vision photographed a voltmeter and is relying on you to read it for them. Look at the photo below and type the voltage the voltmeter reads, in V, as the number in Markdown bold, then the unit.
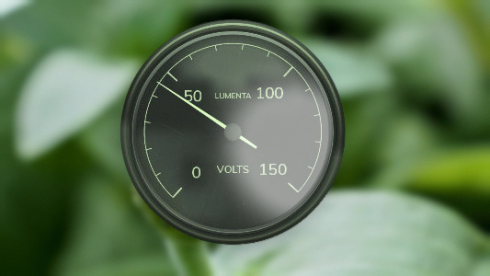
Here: **45** V
